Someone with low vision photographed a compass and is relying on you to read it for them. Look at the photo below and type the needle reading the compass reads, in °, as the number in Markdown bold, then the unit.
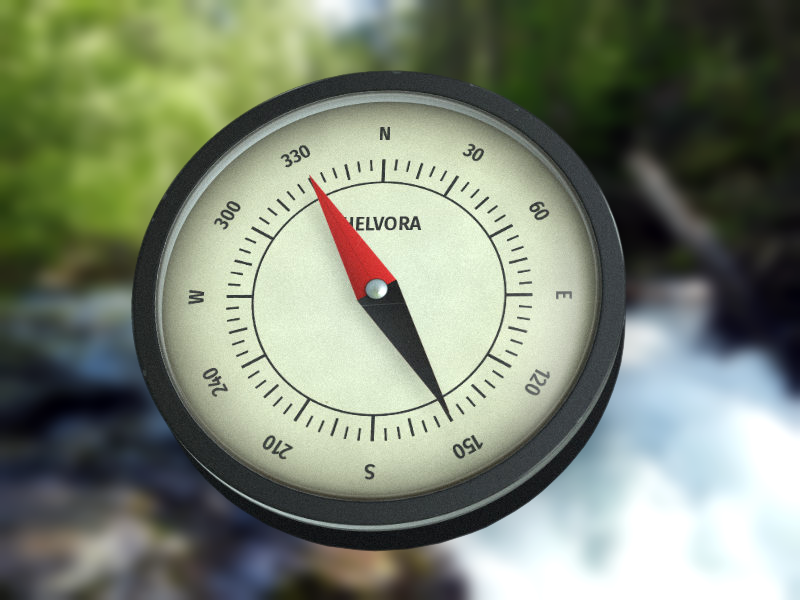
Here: **330** °
